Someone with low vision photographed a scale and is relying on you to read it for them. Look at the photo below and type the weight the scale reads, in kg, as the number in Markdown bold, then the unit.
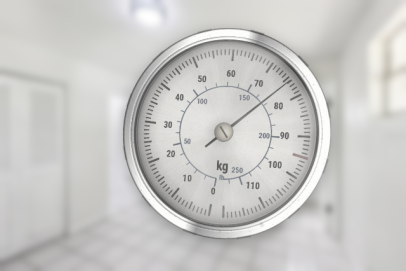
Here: **76** kg
